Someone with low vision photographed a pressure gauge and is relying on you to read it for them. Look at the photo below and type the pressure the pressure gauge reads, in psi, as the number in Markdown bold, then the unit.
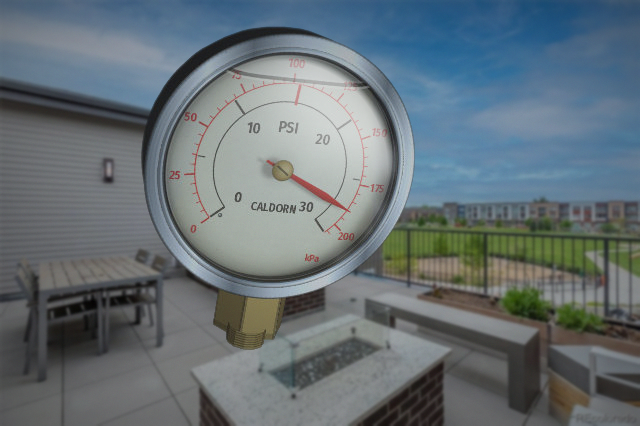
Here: **27.5** psi
